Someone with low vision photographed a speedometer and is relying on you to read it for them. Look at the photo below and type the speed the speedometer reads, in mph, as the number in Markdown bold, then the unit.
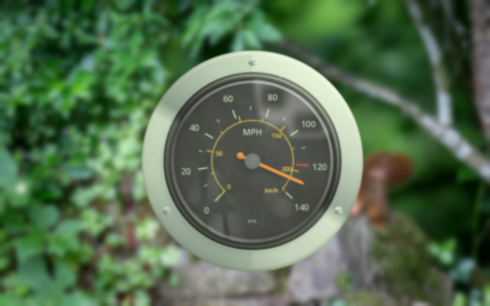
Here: **130** mph
